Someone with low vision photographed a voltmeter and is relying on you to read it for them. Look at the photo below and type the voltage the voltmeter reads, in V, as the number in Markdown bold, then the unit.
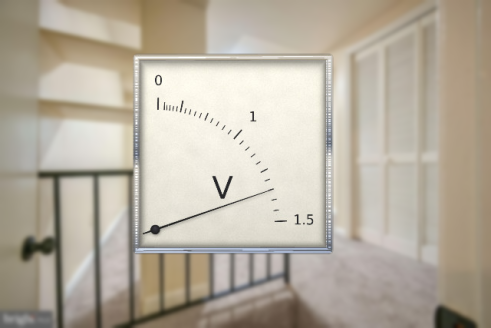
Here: **1.35** V
